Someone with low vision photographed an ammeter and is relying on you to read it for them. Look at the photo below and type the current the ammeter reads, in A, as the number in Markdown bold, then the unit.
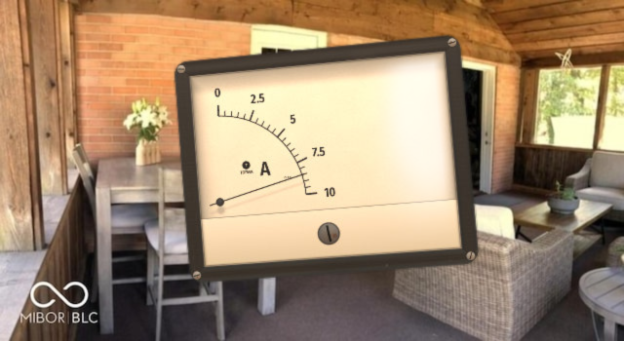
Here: **8.5** A
